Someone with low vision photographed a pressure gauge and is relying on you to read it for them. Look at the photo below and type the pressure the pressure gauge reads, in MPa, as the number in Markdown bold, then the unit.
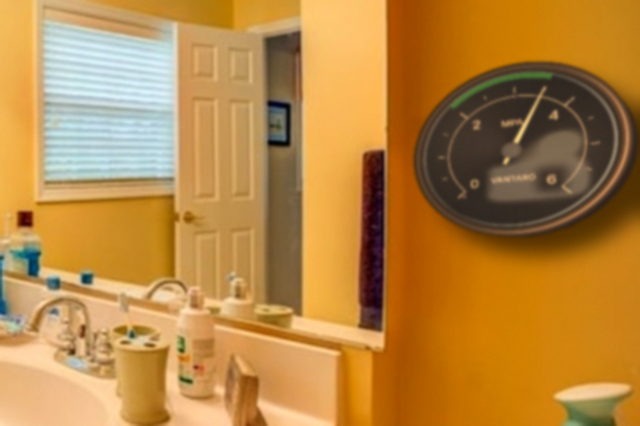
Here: **3.5** MPa
